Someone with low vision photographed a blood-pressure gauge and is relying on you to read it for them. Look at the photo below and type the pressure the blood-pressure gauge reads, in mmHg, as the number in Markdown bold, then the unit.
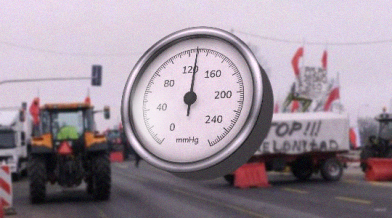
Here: **130** mmHg
